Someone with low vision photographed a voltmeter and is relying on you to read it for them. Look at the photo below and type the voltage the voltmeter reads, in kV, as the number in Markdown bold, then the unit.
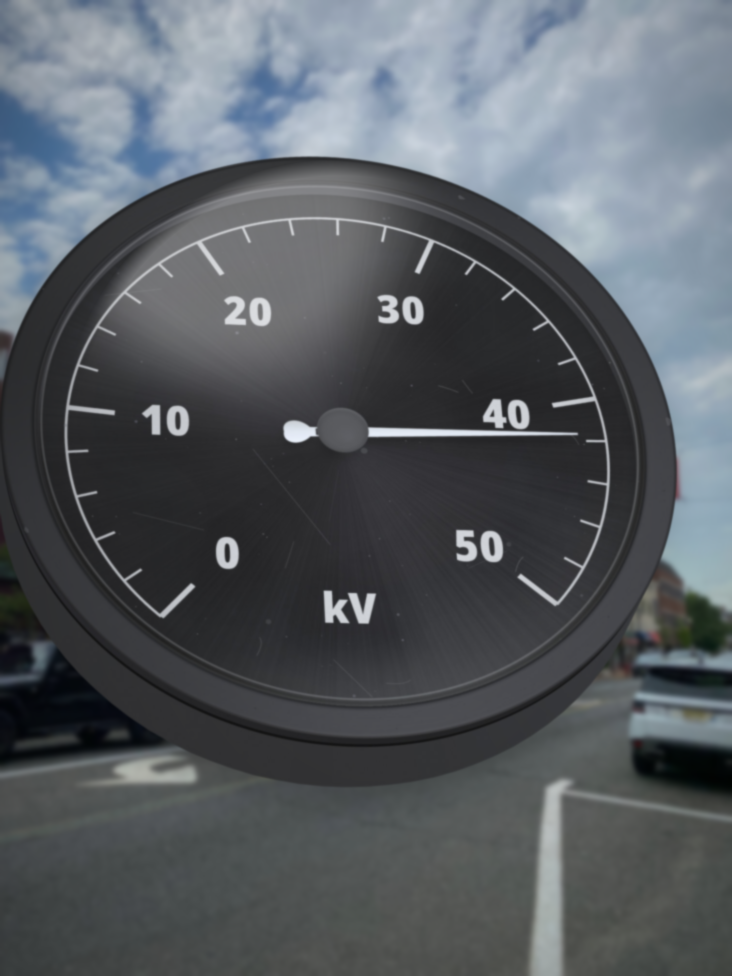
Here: **42** kV
